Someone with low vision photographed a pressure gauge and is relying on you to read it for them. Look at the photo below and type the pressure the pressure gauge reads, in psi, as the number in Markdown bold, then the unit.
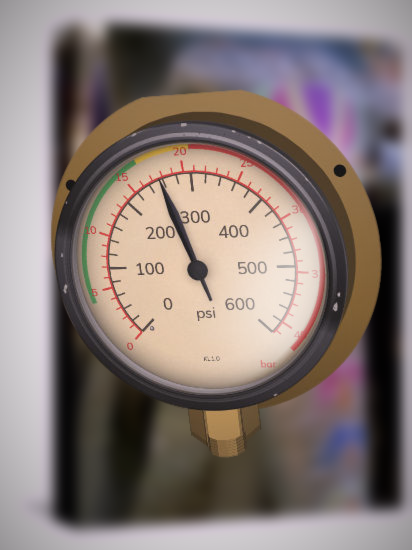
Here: **260** psi
